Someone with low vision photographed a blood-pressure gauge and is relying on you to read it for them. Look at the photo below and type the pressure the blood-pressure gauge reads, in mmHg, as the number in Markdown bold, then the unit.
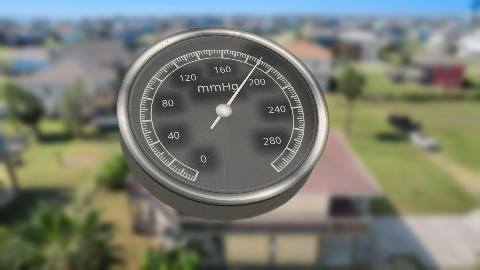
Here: **190** mmHg
